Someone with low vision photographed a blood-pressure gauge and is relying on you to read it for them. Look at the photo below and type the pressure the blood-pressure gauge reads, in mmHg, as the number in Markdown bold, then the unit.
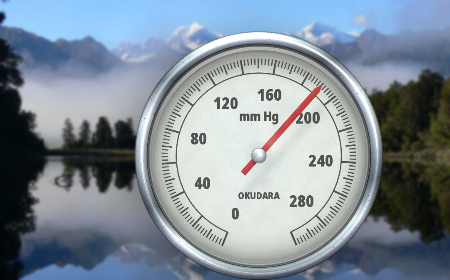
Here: **190** mmHg
